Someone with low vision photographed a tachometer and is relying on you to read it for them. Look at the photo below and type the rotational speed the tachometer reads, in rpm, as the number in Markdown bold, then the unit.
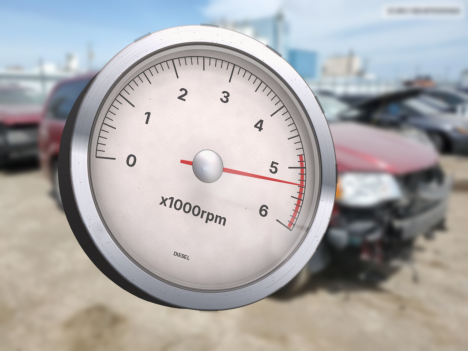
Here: **5300** rpm
